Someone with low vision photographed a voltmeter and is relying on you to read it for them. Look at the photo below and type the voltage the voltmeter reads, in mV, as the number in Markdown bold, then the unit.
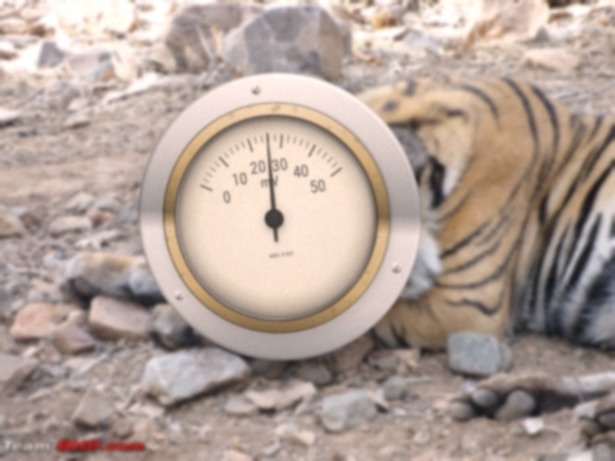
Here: **26** mV
